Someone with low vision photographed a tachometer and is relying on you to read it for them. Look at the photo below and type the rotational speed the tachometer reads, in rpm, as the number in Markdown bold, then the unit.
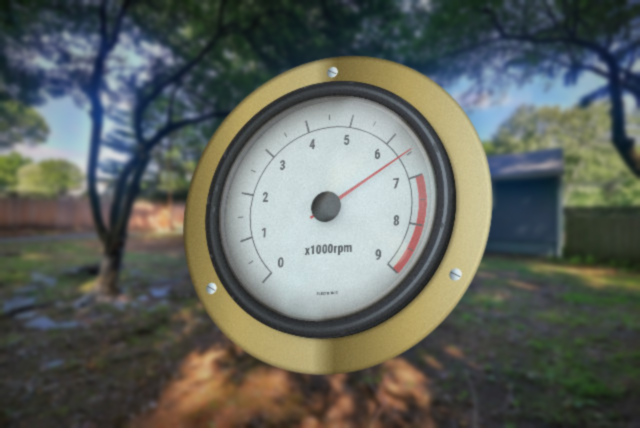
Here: **6500** rpm
